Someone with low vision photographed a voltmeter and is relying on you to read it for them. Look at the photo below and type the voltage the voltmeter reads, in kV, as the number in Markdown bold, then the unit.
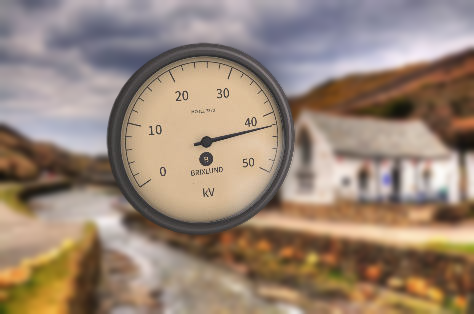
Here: **42** kV
